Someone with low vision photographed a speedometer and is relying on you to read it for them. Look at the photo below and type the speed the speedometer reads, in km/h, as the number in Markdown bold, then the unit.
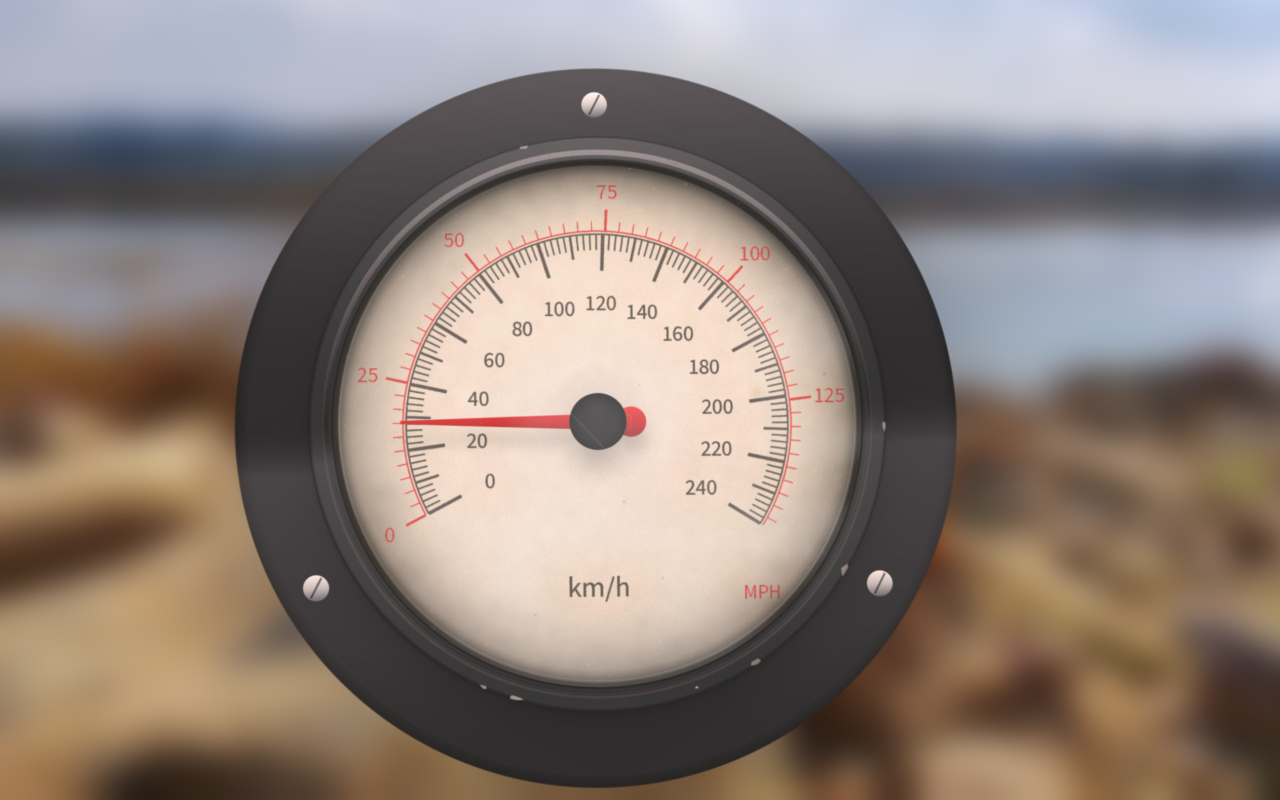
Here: **28** km/h
